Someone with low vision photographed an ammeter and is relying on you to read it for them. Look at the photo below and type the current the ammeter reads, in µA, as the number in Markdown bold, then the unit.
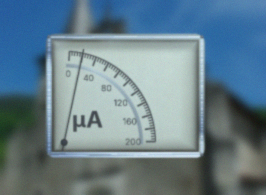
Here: **20** µA
